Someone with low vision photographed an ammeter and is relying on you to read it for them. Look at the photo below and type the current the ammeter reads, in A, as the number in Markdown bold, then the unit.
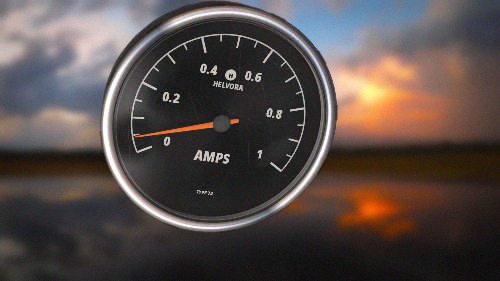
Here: **0.05** A
